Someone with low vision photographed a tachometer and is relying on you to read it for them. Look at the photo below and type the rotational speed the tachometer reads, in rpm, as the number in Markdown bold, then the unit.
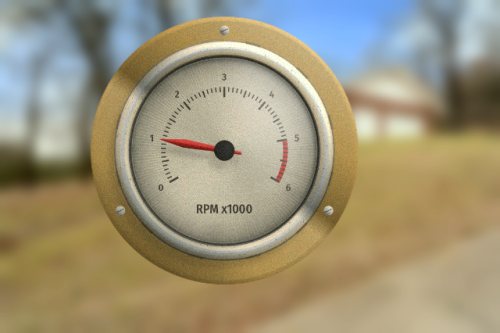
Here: **1000** rpm
